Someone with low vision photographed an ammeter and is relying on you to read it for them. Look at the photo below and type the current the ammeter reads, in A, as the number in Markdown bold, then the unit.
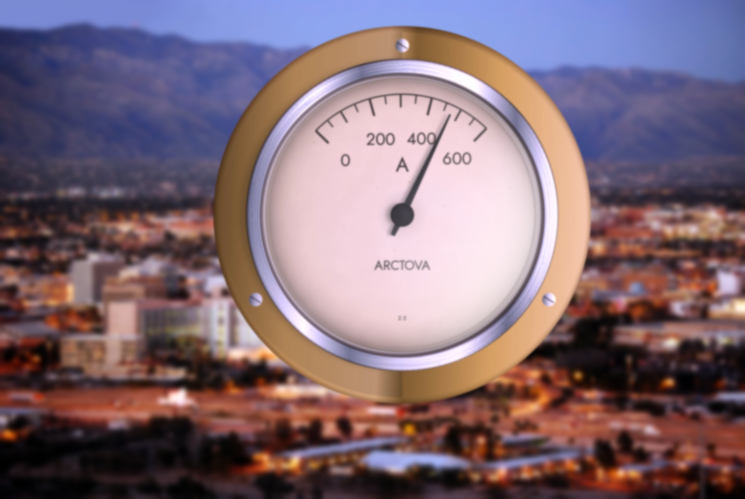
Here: **475** A
